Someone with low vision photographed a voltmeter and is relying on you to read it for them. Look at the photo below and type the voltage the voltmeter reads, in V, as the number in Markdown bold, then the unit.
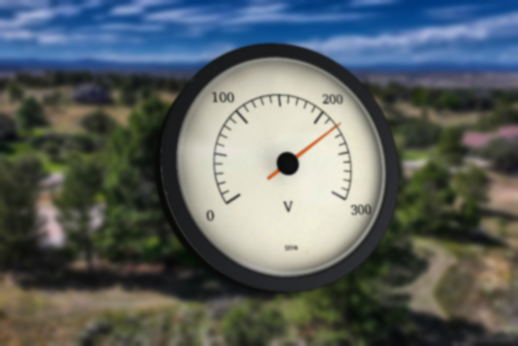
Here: **220** V
